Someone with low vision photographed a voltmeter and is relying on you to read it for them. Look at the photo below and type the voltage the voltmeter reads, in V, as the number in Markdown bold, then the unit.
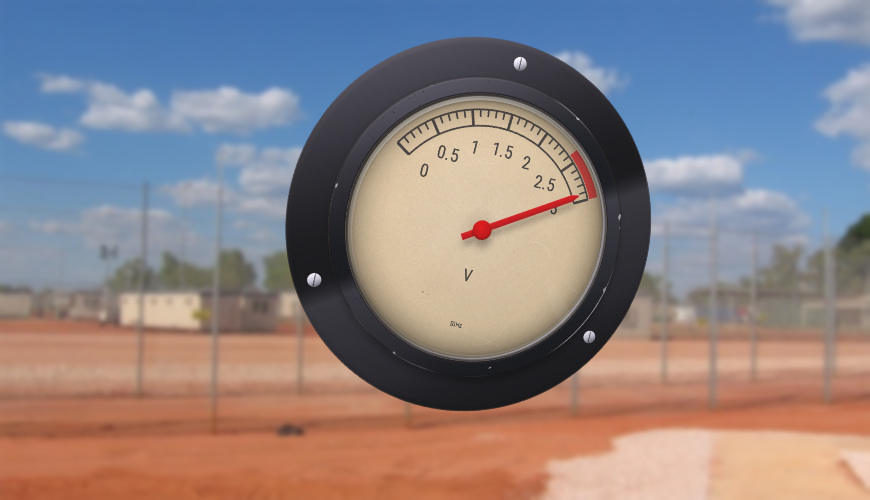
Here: **2.9** V
